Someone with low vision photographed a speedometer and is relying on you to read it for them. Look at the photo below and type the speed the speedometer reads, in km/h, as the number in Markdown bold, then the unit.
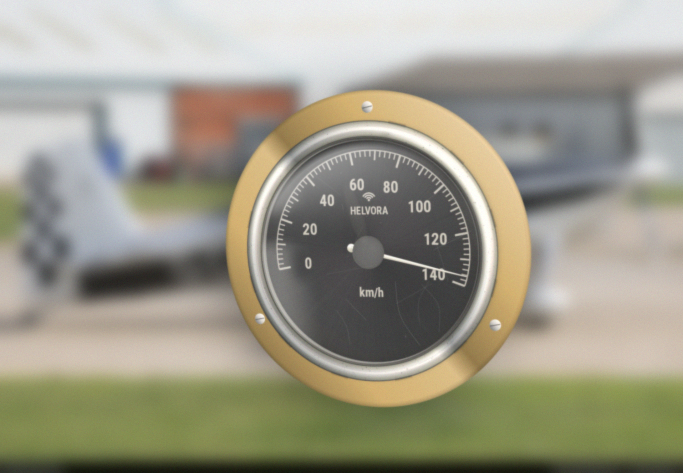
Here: **136** km/h
